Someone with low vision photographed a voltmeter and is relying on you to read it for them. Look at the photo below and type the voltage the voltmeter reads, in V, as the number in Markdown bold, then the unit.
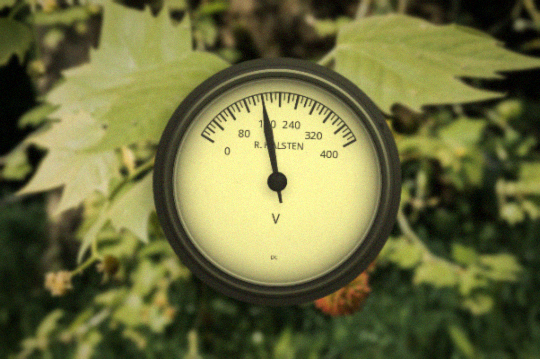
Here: **160** V
